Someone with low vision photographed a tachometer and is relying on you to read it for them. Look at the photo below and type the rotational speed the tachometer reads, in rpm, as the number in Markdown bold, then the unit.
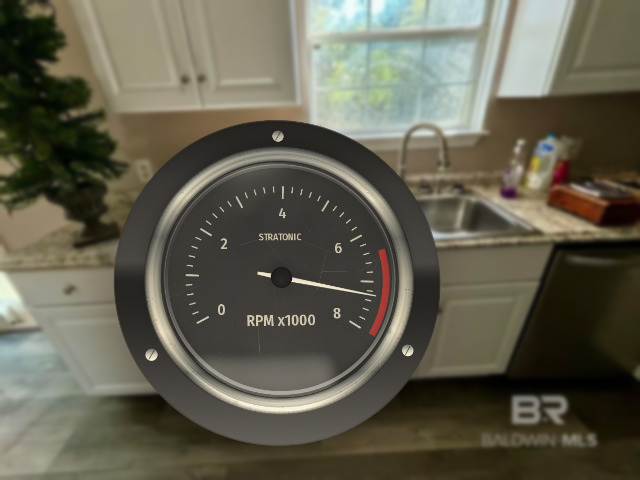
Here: **7300** rpm
